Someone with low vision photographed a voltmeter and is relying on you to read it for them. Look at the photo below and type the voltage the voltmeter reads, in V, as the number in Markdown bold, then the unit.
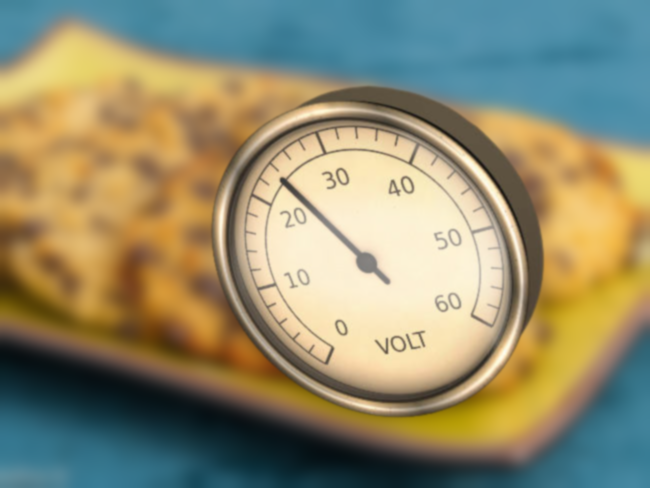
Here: **24** V
